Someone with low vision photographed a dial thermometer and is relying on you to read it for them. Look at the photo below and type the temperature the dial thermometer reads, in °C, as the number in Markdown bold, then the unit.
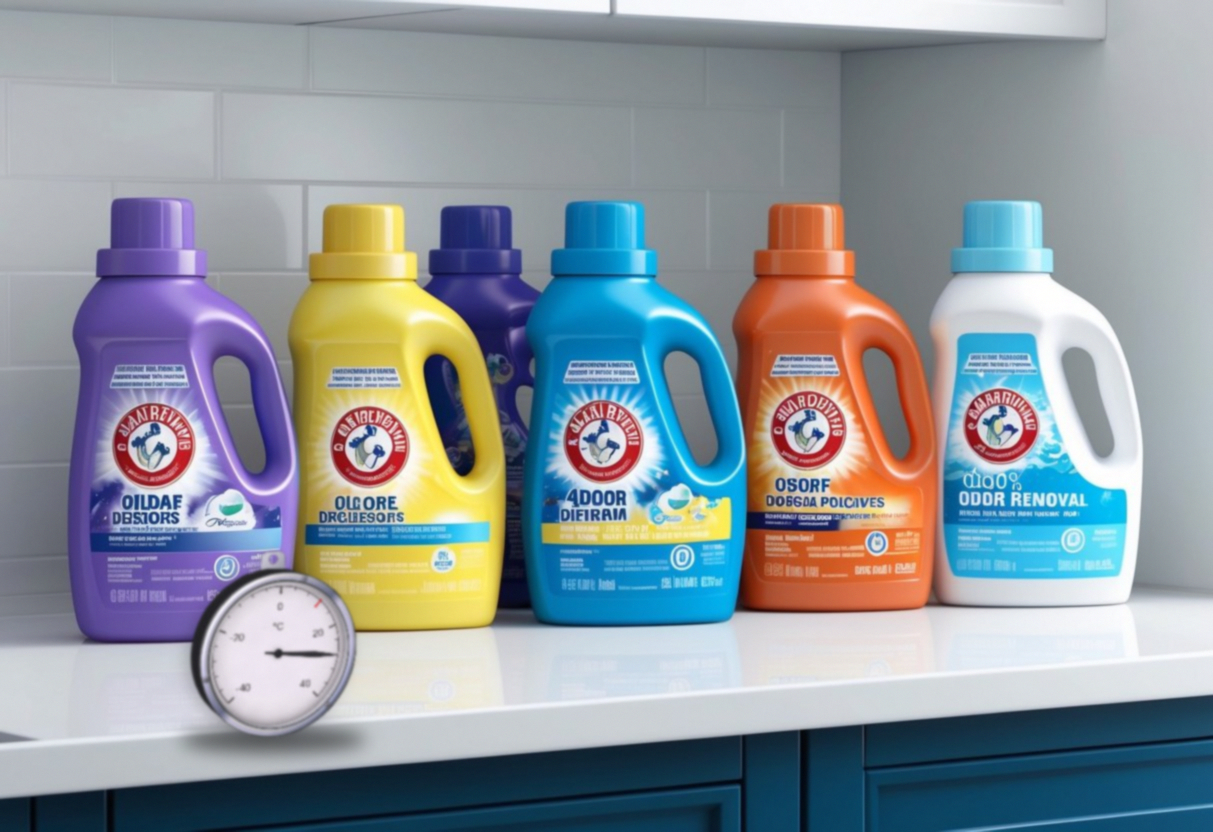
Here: **28** °C
